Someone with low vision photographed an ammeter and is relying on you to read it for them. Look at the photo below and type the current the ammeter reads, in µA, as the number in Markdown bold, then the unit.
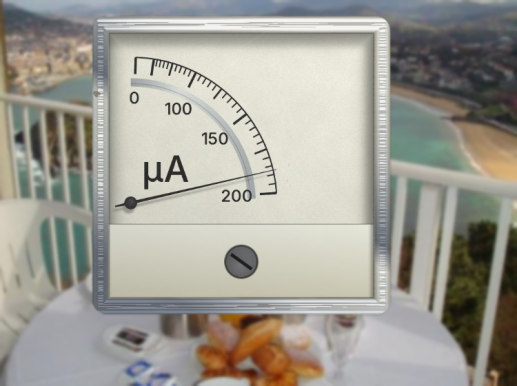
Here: **187.5** µA
